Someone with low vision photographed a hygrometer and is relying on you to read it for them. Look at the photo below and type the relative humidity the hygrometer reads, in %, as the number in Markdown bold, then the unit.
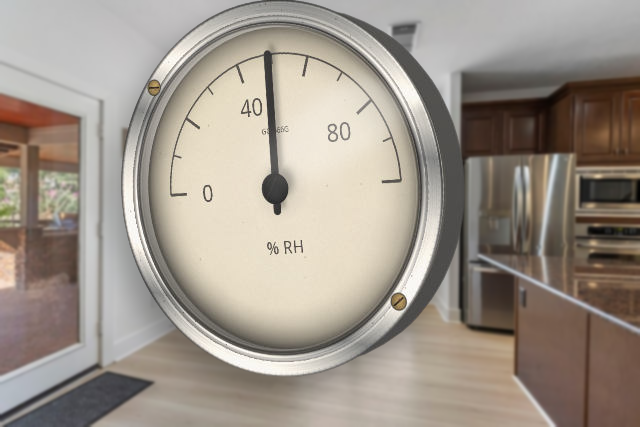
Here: **50** %
